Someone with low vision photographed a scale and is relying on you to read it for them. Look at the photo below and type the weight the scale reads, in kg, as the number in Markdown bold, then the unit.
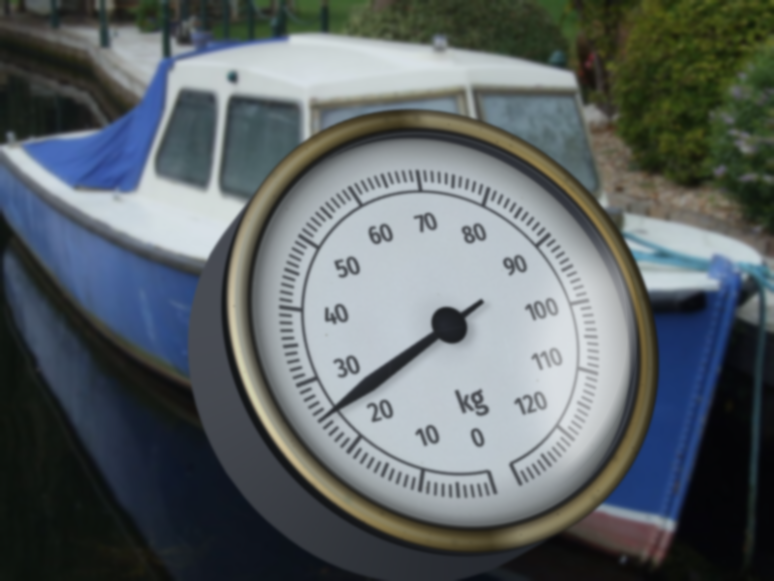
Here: **25** kg
